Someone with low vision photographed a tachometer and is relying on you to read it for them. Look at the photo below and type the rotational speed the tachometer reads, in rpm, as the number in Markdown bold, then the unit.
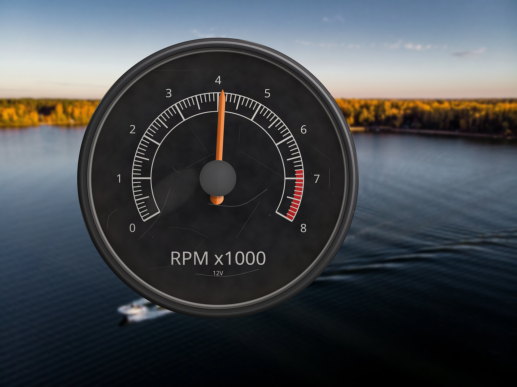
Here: **4100** rpm
